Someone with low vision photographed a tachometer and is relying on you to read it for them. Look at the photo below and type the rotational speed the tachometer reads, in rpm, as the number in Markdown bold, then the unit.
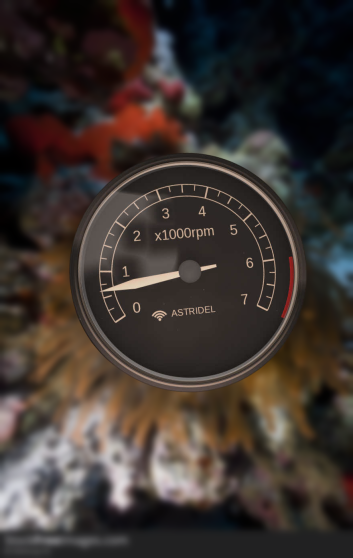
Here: **625** rpm
